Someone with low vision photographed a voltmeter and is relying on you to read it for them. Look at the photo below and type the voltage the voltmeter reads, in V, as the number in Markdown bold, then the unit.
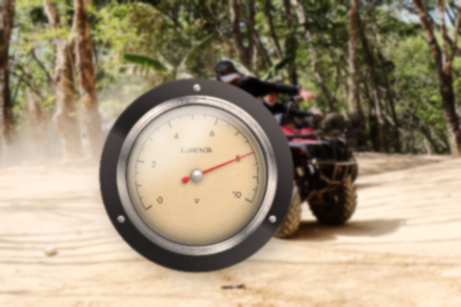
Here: **8** V
